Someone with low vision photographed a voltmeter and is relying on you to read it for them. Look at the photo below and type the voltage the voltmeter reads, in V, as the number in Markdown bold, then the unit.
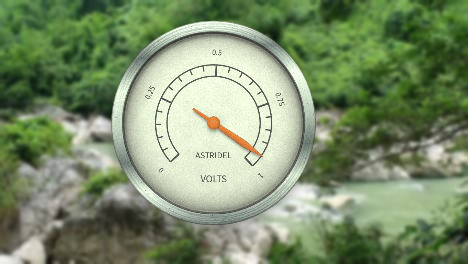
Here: **0.95** V
